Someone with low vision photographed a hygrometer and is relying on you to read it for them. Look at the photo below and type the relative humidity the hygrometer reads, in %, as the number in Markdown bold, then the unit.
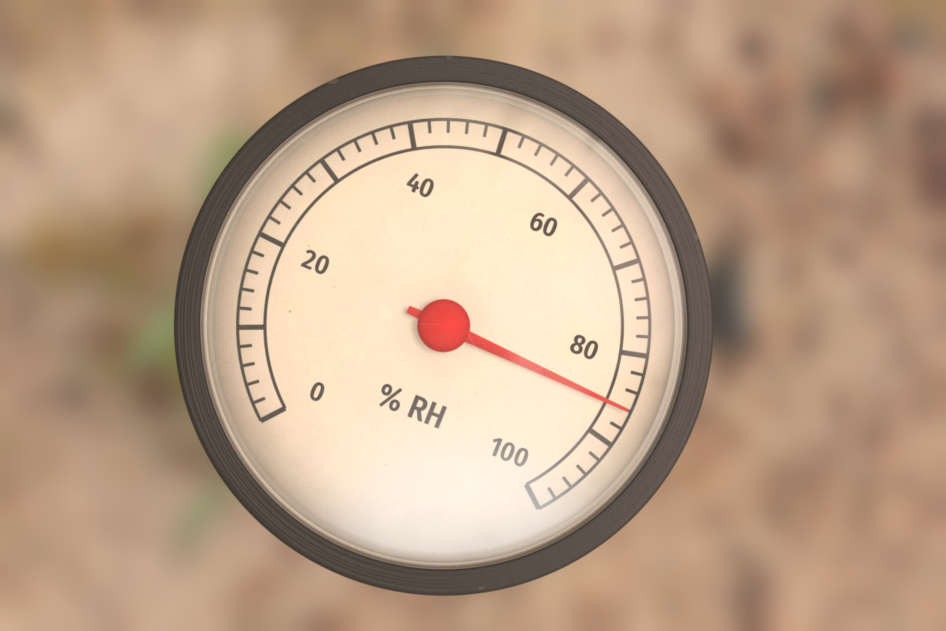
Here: **86** %
